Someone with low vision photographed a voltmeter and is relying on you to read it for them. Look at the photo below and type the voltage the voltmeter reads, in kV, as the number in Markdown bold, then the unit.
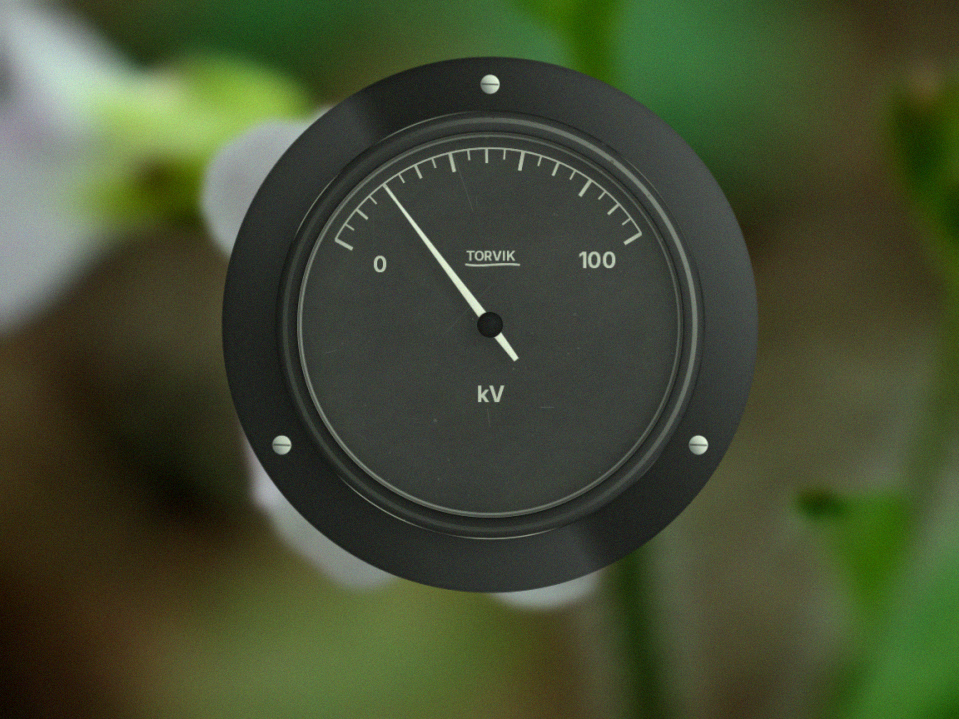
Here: **20** kV
